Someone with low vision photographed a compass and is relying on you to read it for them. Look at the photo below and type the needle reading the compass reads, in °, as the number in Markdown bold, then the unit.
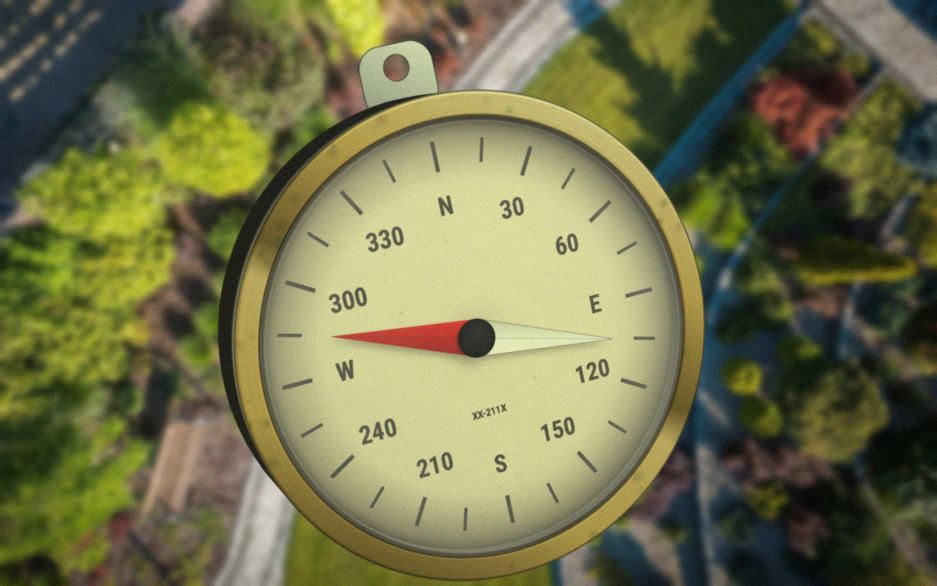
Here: **285** °
